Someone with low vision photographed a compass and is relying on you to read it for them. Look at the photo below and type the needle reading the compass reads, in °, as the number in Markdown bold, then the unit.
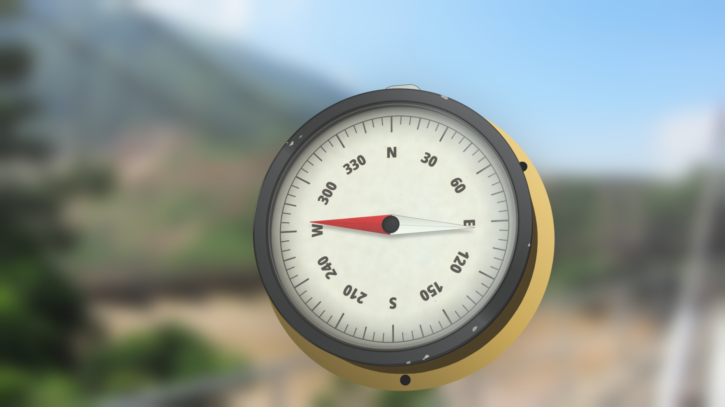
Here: **275** °
